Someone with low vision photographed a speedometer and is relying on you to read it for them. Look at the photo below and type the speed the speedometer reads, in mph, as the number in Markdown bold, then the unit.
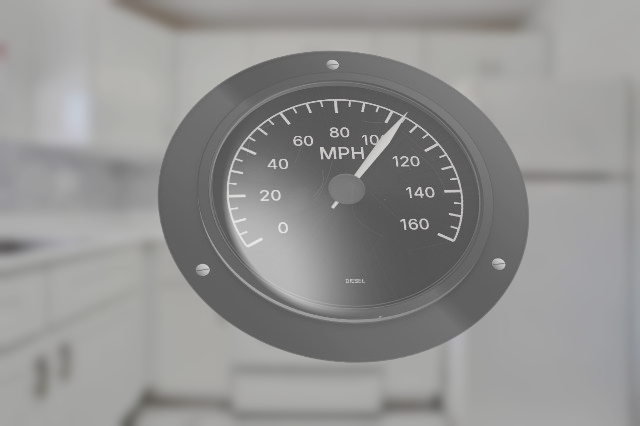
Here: **105** mph
